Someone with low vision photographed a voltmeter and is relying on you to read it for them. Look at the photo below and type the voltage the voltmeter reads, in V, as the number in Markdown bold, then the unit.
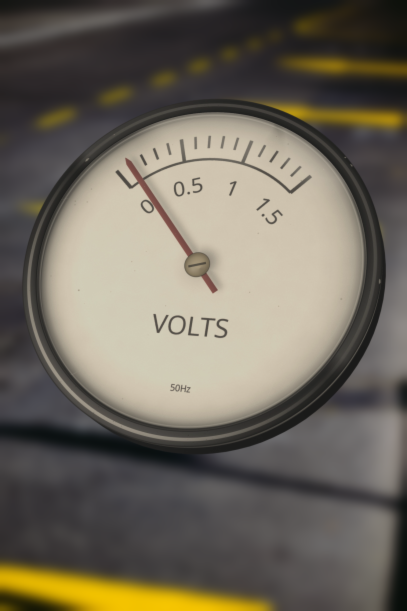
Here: **0.1** V
